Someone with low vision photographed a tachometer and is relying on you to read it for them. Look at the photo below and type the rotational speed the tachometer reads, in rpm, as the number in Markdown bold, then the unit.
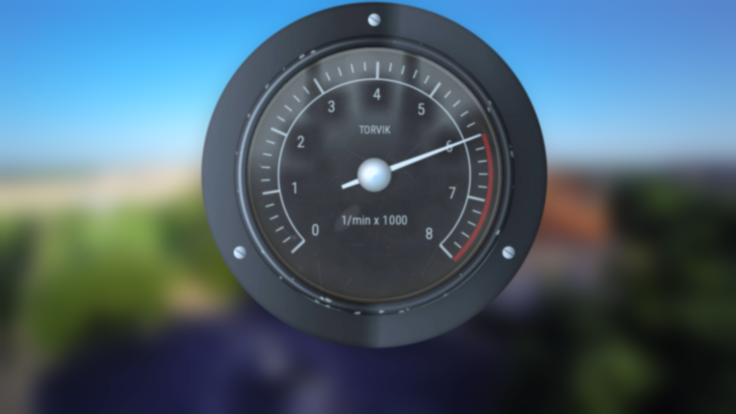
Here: **6000** rpm
